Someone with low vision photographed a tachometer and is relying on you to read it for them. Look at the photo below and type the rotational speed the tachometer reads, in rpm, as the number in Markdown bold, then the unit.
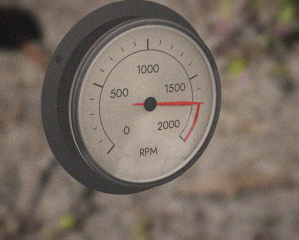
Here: **1700** rpm
